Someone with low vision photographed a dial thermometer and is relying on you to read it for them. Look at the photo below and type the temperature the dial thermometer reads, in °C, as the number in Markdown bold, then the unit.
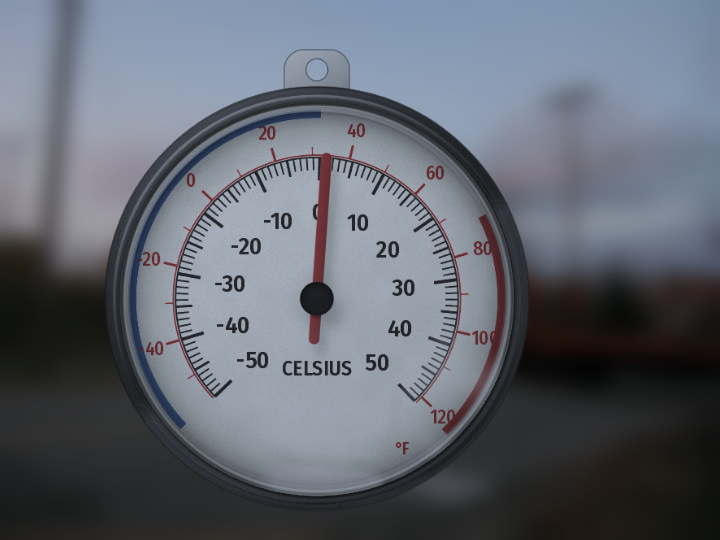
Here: **1** °C
